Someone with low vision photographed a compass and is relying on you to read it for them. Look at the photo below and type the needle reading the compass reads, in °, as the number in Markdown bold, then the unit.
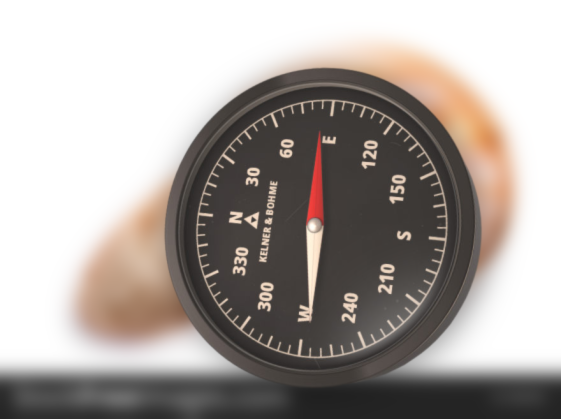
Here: **85** °
